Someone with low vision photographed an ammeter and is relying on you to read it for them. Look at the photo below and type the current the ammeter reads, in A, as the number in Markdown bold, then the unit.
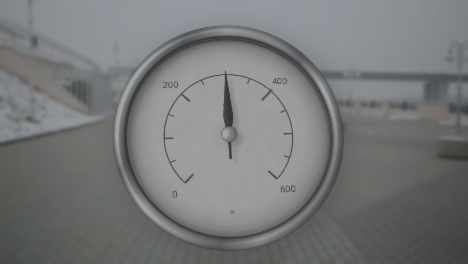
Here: **300** A
